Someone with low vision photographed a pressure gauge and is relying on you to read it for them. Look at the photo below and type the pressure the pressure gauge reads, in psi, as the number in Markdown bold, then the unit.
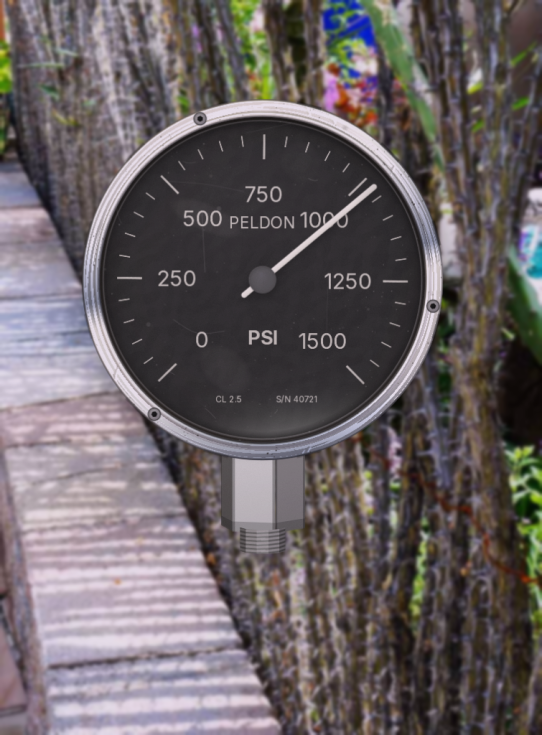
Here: **1025** psi
